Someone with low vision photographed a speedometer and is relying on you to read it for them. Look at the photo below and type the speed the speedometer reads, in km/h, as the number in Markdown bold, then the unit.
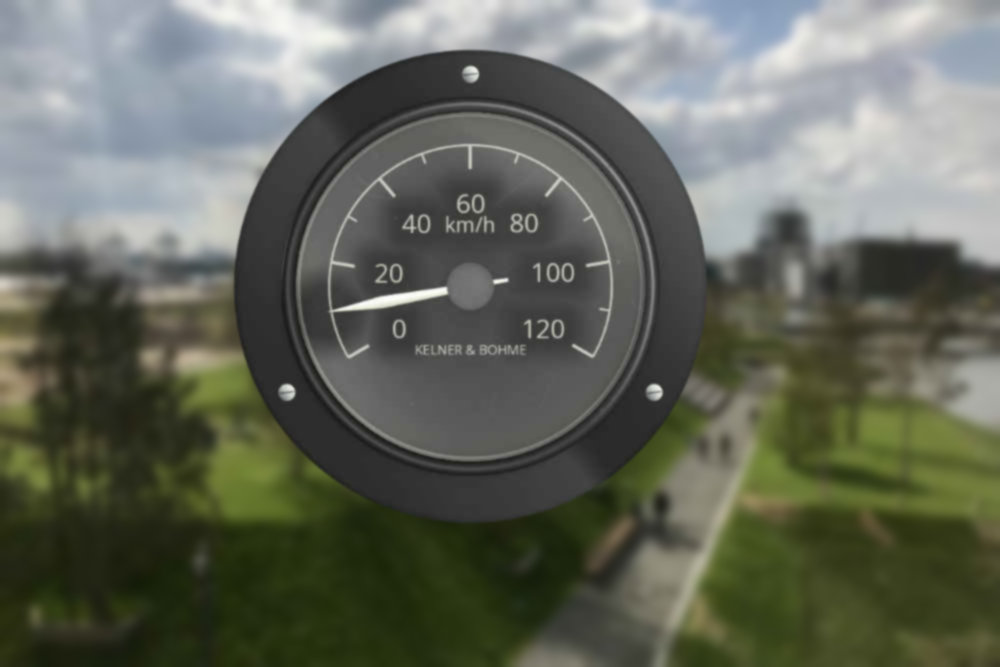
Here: **10** km/h
